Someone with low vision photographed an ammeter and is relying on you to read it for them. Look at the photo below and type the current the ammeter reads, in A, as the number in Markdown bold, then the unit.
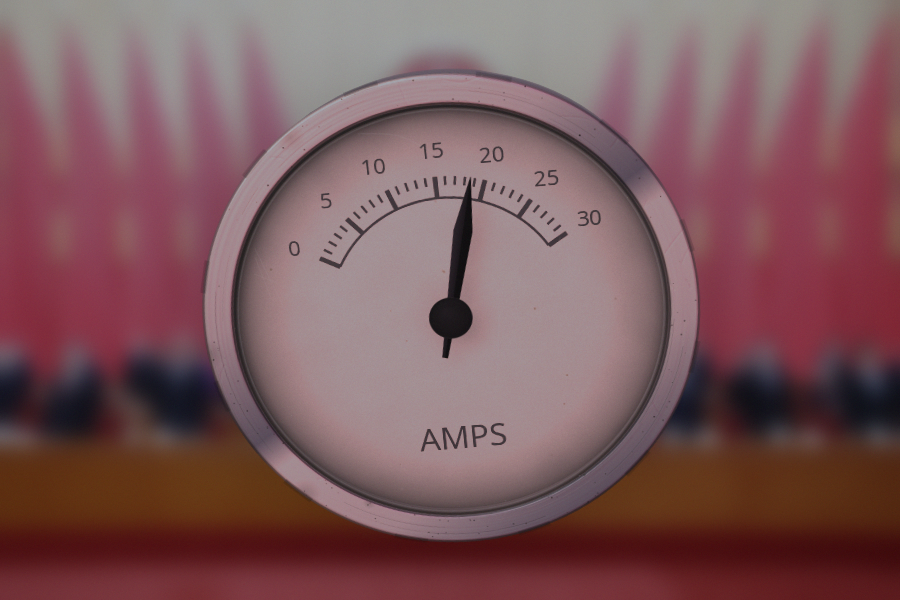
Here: **18.5** A
